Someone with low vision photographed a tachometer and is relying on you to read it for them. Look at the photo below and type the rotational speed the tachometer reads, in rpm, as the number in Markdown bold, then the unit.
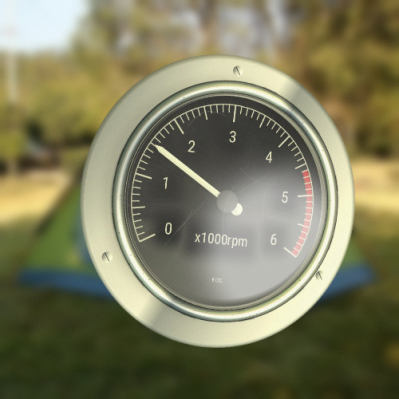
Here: **1500** rpm
